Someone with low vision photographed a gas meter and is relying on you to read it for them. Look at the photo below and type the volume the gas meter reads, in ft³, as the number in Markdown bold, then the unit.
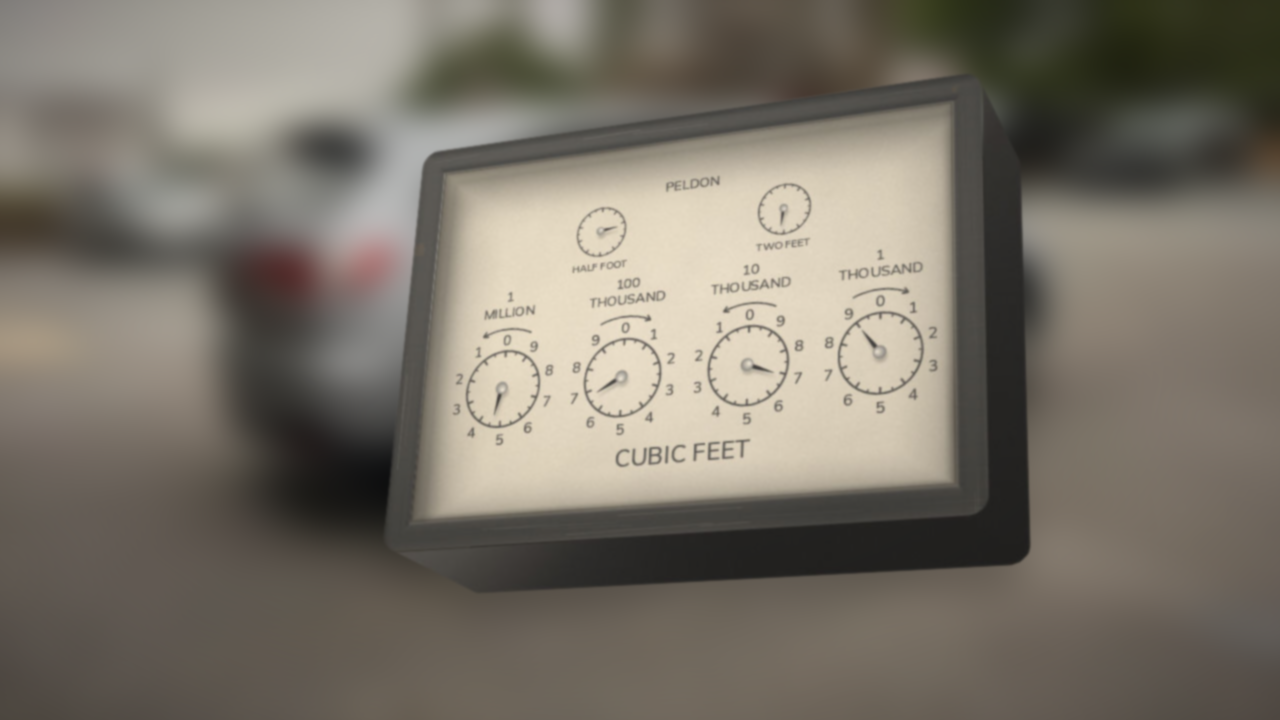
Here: **466900** ft³
